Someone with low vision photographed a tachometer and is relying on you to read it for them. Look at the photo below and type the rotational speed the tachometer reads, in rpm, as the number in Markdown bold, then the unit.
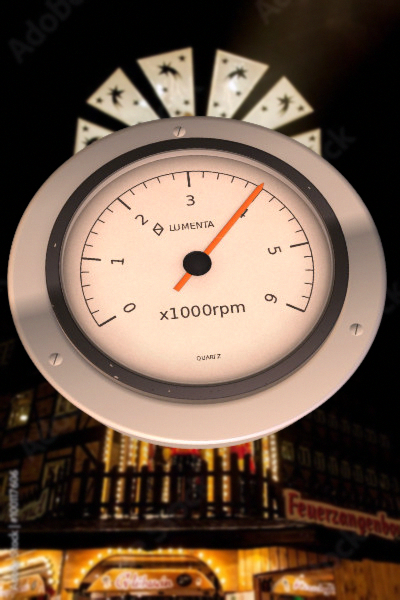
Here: **4000** rpm
